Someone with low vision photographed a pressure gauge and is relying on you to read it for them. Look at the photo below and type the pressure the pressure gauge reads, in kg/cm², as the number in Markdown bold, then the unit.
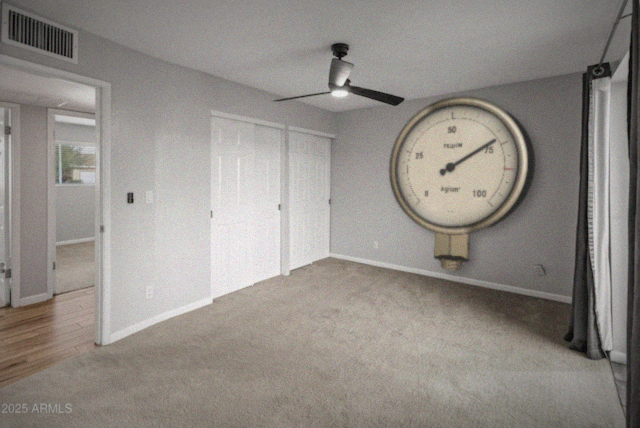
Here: **72.5** kg/cm²
